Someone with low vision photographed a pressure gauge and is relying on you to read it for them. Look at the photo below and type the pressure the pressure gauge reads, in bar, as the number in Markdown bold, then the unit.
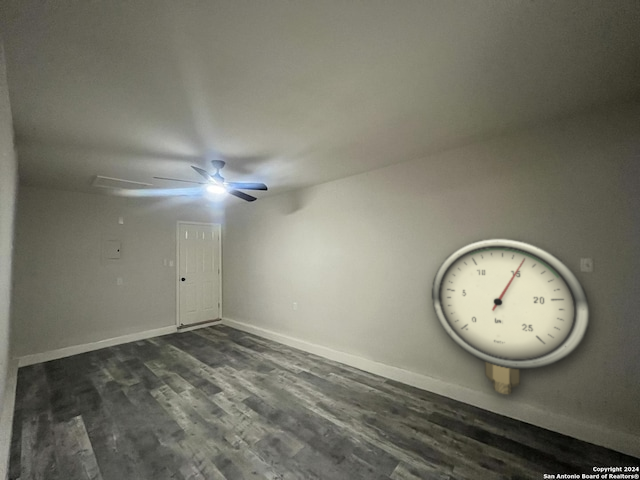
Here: **15** bar
